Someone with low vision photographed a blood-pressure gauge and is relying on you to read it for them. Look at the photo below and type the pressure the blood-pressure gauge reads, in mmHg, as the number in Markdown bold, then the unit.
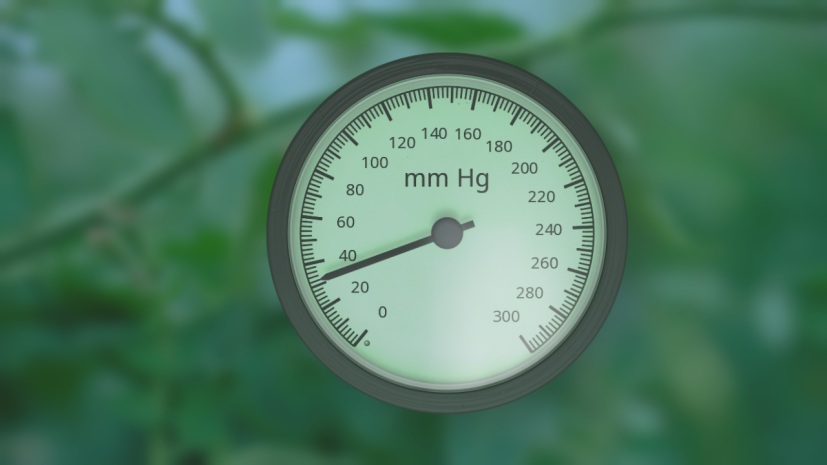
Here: **32** mmHg
